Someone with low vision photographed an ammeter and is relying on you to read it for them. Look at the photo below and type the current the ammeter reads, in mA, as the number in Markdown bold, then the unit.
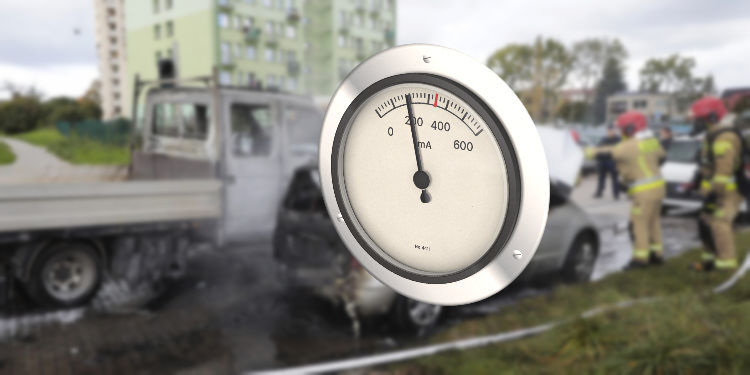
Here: **200** mA
